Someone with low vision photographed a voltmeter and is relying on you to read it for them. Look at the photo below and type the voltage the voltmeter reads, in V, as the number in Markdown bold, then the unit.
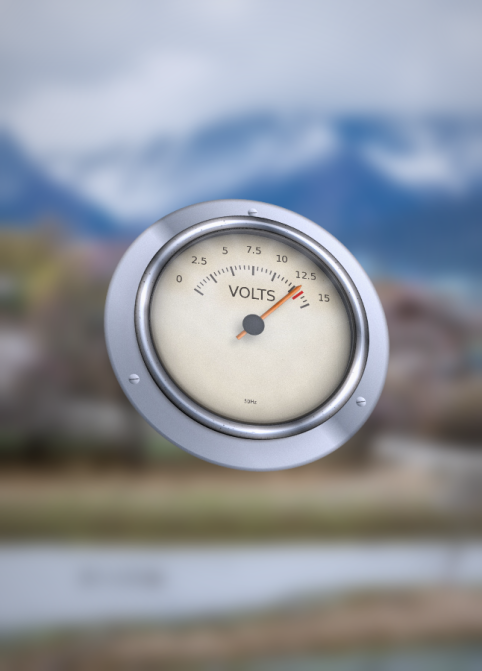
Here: **13** V
